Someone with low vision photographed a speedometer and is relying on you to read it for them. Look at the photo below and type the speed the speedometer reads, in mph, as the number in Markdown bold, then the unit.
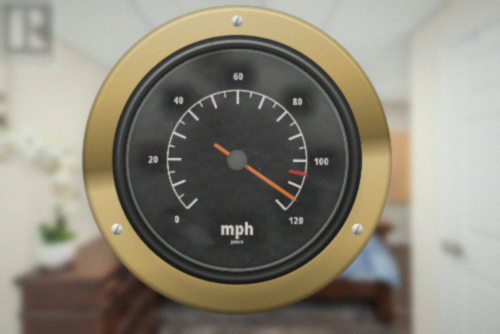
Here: **115** mph
